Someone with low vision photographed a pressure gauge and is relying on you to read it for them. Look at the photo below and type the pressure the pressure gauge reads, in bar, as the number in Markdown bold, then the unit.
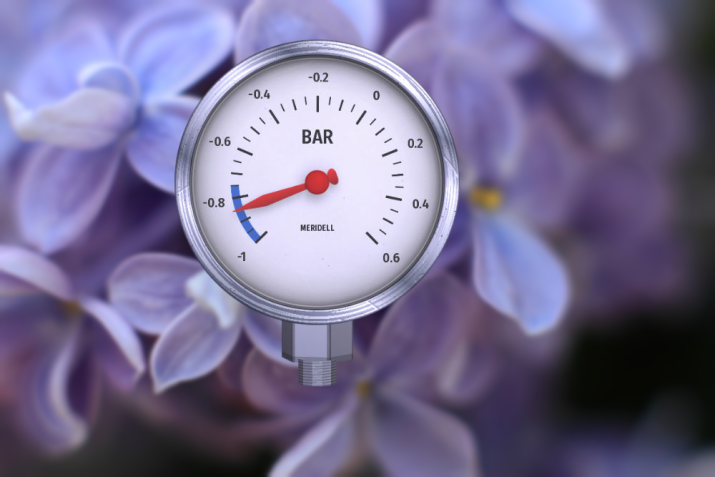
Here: **-0.85** bar
